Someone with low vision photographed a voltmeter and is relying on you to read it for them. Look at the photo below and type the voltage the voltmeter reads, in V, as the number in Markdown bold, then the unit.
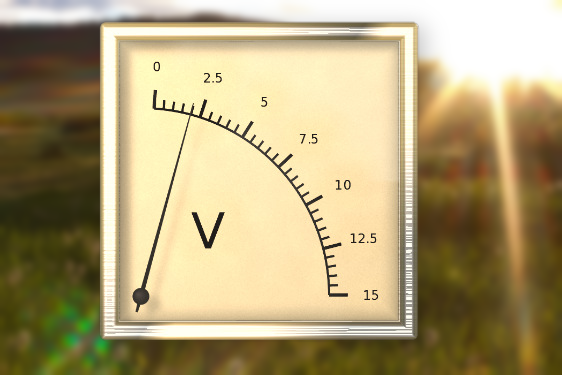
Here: **2** V
